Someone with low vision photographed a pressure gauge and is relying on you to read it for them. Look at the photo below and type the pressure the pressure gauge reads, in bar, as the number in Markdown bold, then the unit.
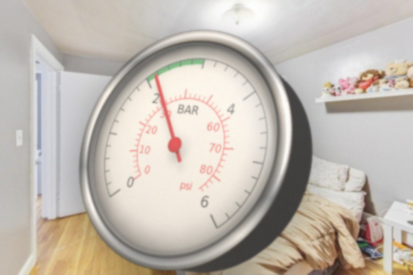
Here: **2.2** bar
